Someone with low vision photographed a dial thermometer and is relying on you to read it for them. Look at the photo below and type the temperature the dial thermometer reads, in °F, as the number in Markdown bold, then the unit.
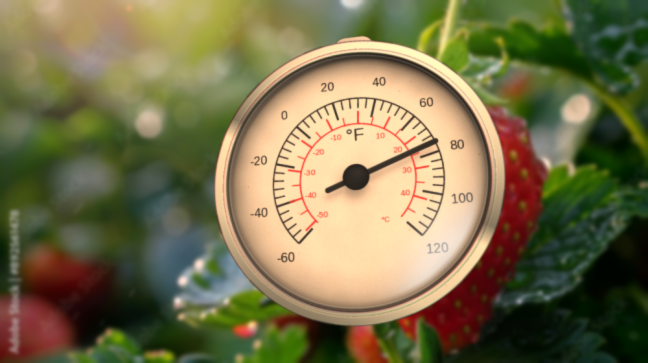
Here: **76** °F
